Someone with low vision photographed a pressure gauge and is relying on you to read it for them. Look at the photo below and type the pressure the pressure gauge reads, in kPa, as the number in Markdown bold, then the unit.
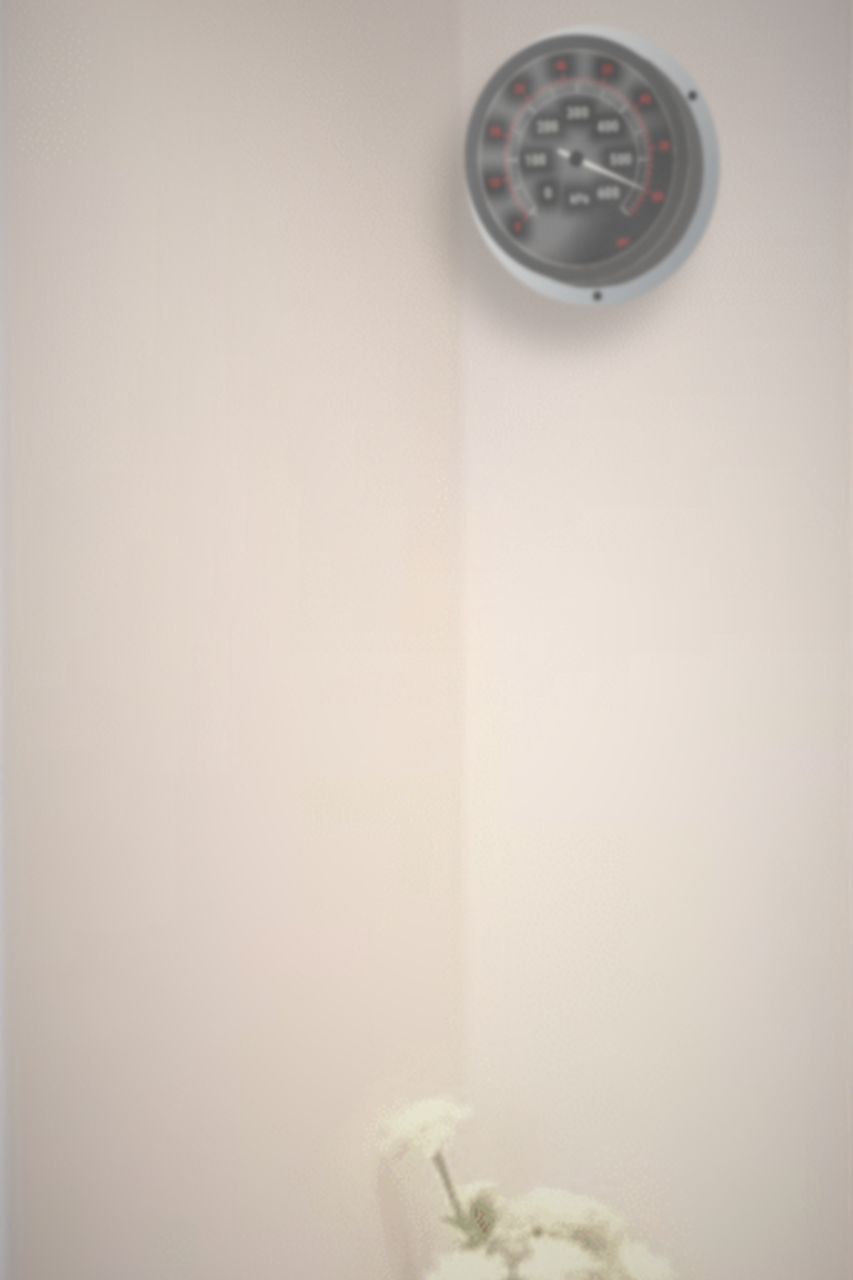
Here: **550** kPa
